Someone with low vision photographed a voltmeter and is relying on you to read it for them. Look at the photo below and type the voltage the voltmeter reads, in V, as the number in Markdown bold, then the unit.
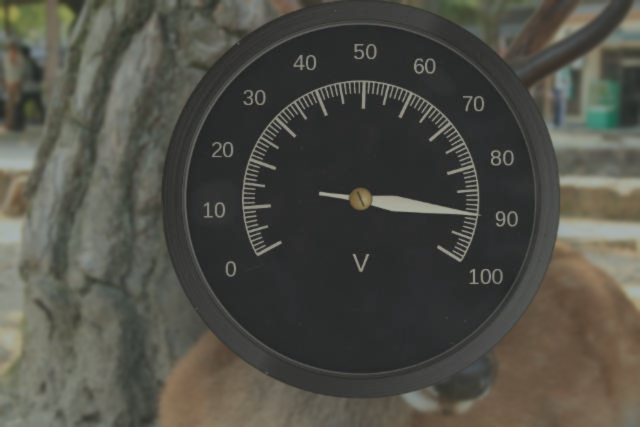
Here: **90** V
